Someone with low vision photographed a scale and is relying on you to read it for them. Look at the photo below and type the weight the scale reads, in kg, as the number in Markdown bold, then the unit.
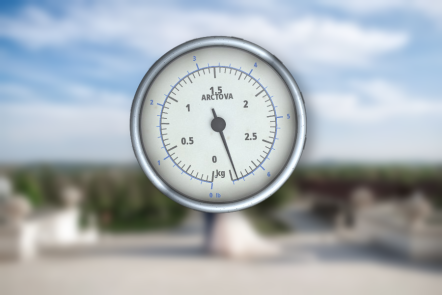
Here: **2.95** kg
